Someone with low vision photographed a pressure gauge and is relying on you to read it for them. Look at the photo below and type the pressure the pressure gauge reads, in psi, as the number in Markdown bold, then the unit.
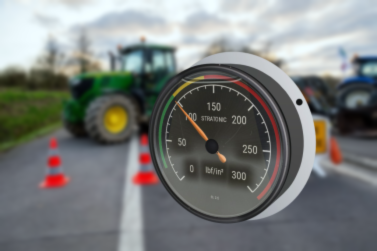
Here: **100** psi
